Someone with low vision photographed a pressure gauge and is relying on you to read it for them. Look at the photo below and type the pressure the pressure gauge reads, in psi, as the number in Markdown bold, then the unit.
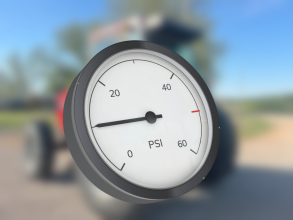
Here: **10** psi
